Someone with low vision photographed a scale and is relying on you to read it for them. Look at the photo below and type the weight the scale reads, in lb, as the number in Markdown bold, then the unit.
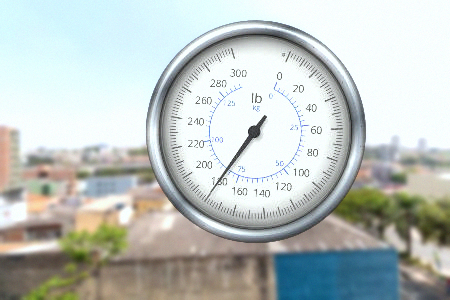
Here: **180** lb
